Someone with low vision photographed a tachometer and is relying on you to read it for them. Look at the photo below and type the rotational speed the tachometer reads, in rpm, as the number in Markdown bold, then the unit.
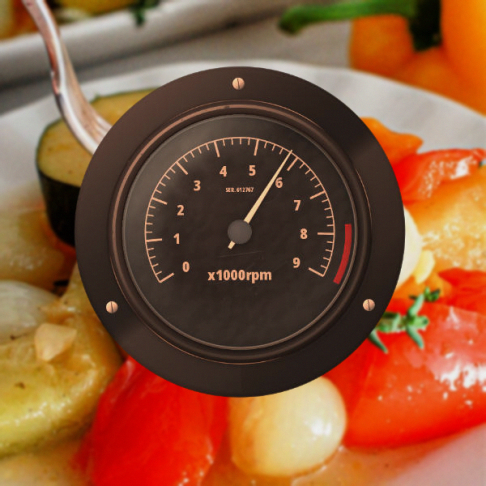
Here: **5800** rpm
